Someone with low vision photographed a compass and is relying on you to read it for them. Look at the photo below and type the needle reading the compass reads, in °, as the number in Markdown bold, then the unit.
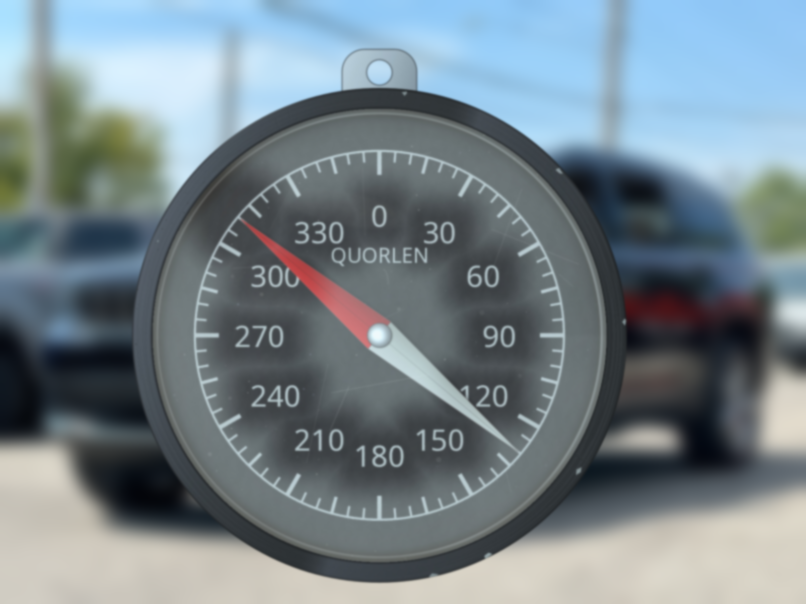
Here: **310** °
